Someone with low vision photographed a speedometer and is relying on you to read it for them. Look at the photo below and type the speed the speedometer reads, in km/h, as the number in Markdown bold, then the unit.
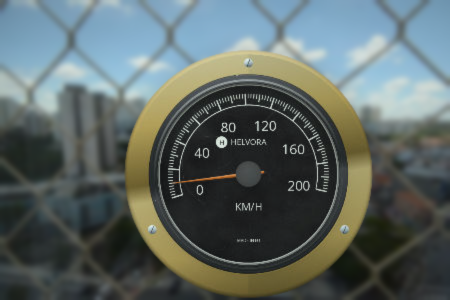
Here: **10** km/h
